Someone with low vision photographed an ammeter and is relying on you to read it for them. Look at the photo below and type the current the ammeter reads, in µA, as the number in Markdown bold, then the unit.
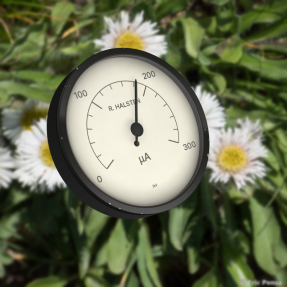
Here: **180** µA
